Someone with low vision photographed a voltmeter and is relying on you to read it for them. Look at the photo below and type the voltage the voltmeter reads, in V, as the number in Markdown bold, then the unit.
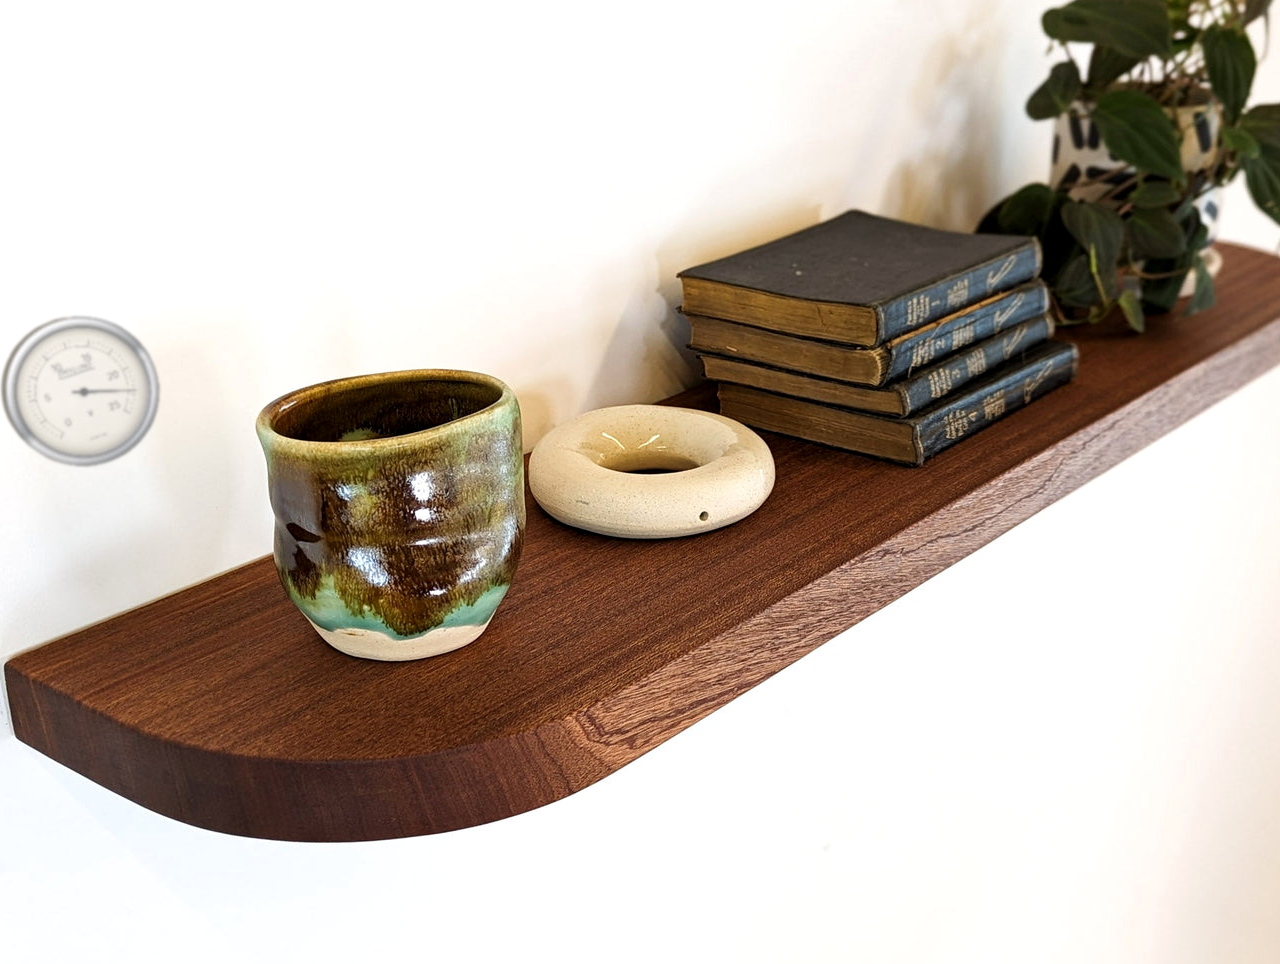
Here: **22.5** V
